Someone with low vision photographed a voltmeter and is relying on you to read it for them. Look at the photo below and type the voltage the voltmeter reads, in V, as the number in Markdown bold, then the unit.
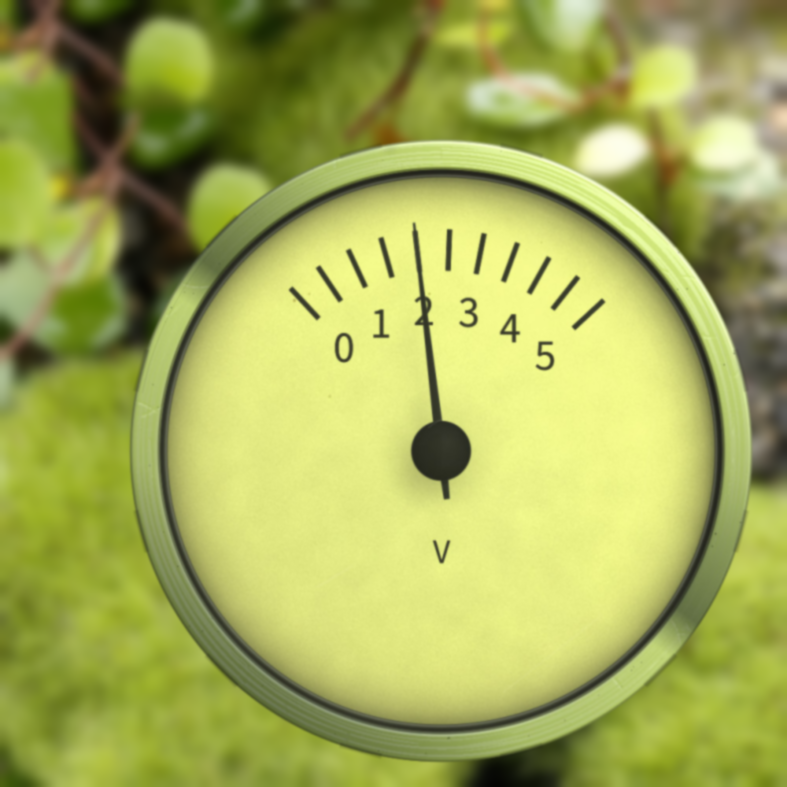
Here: **2** V
